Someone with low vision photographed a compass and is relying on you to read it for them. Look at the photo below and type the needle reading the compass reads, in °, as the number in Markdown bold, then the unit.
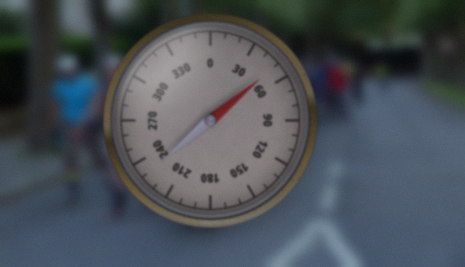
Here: **50** °
